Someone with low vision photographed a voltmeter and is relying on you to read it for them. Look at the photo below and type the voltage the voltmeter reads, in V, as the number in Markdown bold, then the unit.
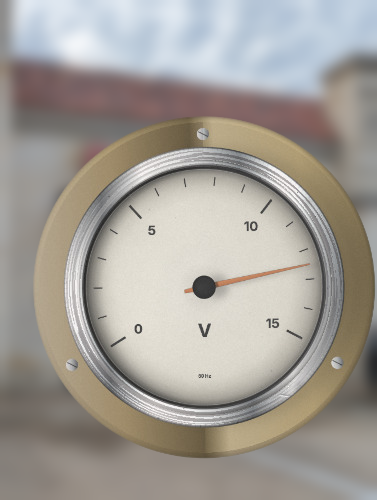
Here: **12.5** V
